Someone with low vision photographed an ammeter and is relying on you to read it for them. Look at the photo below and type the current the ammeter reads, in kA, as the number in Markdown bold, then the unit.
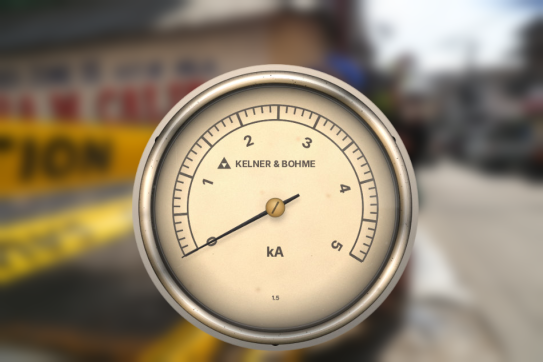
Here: **0** kA
